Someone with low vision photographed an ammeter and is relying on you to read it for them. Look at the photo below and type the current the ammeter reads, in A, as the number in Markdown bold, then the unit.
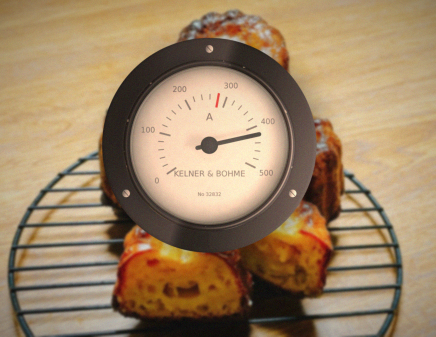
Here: **420** A
